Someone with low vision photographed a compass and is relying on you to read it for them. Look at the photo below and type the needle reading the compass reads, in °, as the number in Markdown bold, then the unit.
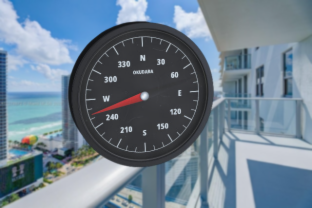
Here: **255** °
